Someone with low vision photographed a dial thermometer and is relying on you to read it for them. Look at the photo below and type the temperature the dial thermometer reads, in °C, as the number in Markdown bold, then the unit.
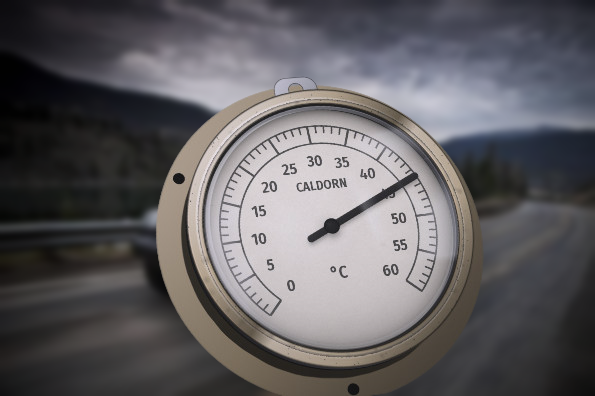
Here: **45** °C
